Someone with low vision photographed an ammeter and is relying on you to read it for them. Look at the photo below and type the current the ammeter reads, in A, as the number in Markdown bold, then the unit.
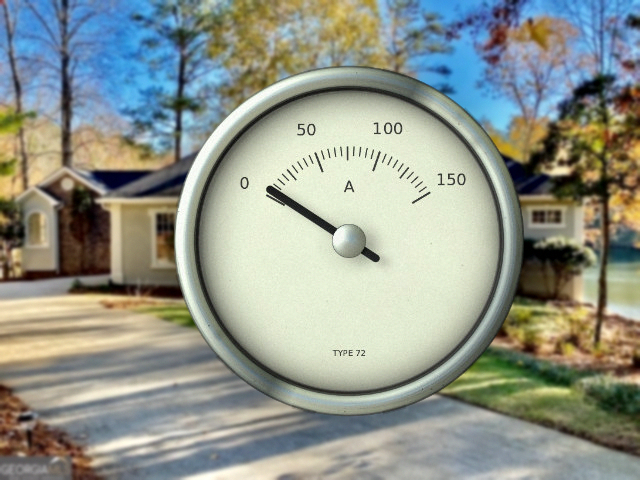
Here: **5** A
